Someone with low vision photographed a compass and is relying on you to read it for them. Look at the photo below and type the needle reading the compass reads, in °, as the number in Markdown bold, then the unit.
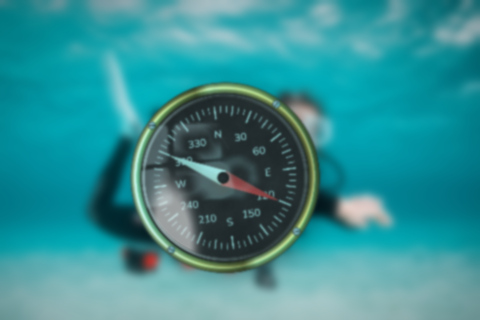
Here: **120** °
